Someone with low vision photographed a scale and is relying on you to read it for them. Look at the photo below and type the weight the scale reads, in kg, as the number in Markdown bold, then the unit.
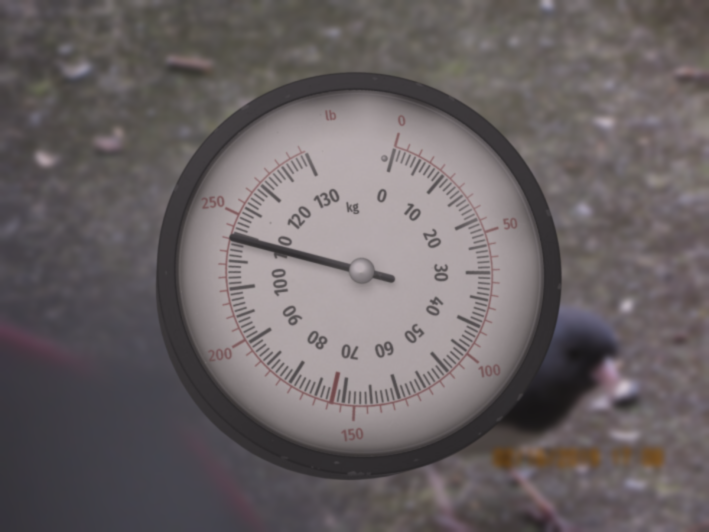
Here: **109** kg
